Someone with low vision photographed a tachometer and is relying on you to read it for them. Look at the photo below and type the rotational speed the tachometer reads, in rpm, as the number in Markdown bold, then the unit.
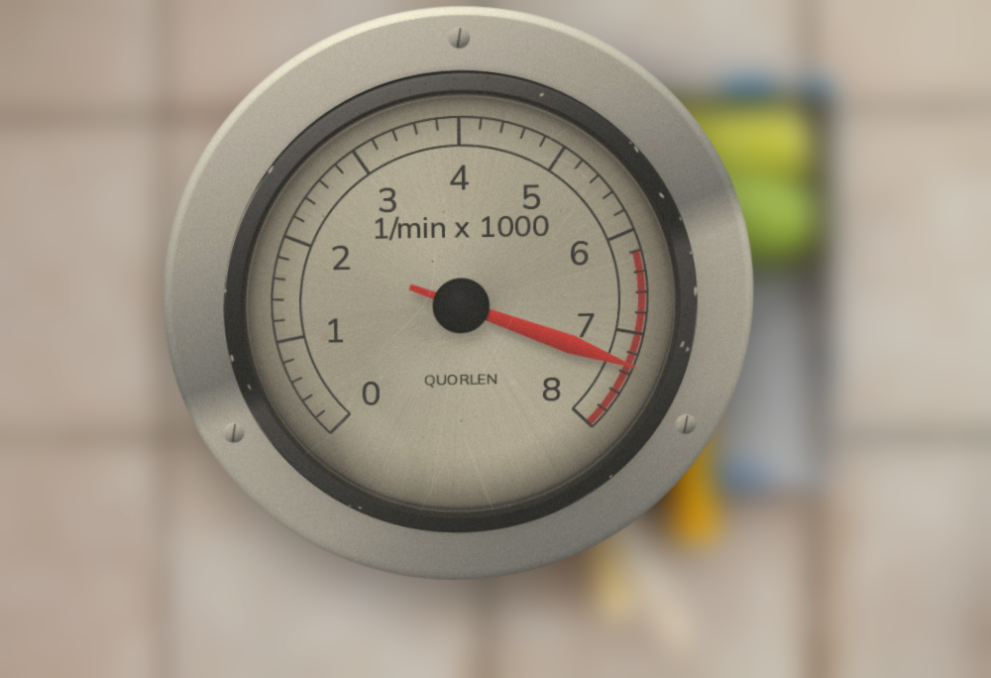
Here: **7300** rpm
